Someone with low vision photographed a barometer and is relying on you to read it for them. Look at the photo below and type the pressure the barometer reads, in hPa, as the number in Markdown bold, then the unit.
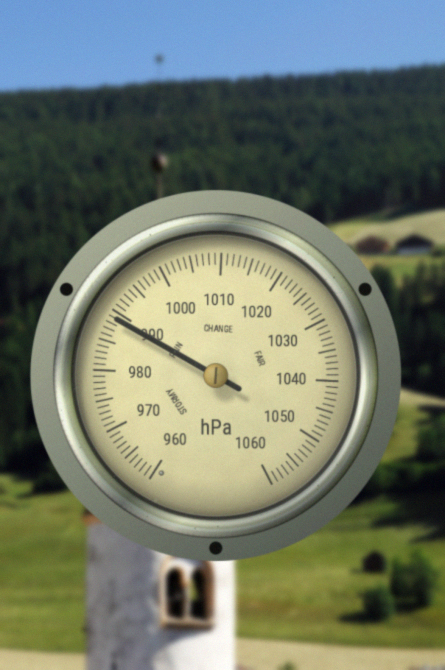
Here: **989** hPa
